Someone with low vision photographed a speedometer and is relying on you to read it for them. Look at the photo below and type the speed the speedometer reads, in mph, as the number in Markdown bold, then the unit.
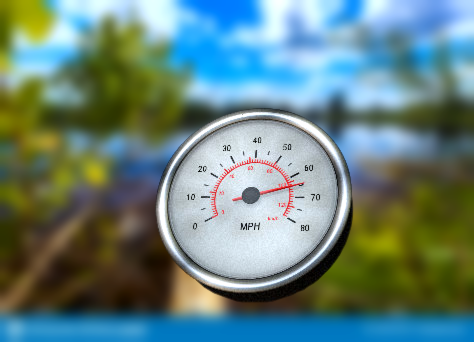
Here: **65** mph
